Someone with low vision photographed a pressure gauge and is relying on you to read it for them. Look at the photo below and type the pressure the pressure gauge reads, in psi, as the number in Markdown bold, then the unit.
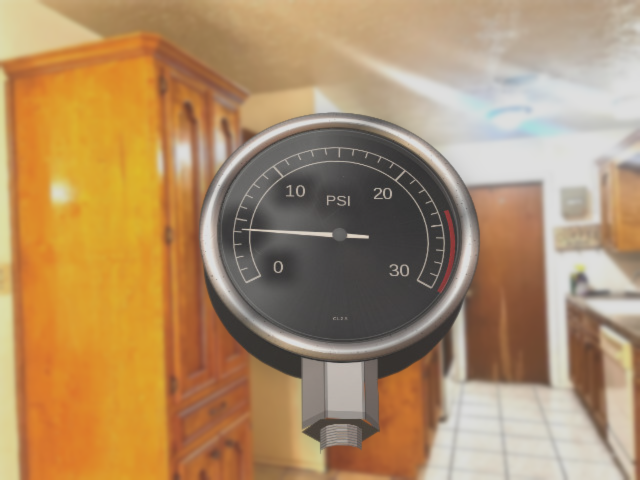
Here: **4** psi
